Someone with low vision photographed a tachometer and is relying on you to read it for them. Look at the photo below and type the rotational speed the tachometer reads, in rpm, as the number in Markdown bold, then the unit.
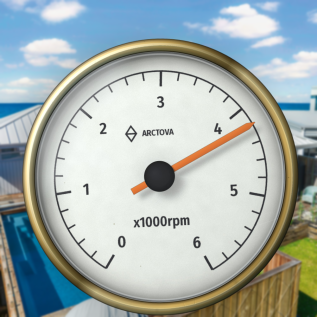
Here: **4200** rpm
